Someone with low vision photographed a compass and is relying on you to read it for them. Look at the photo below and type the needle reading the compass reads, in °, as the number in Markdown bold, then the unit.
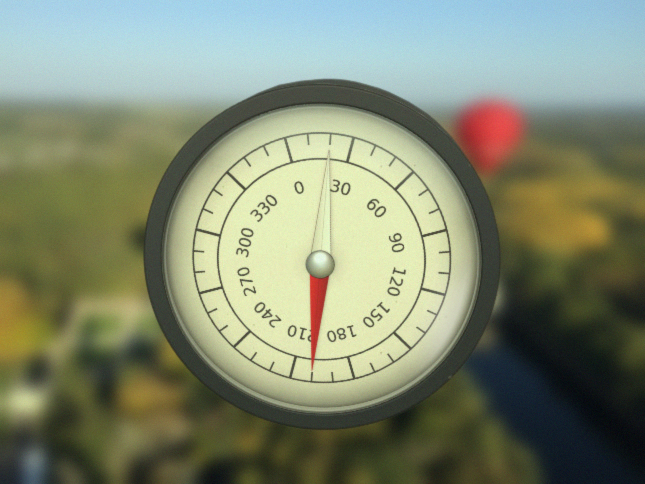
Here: **200** °
